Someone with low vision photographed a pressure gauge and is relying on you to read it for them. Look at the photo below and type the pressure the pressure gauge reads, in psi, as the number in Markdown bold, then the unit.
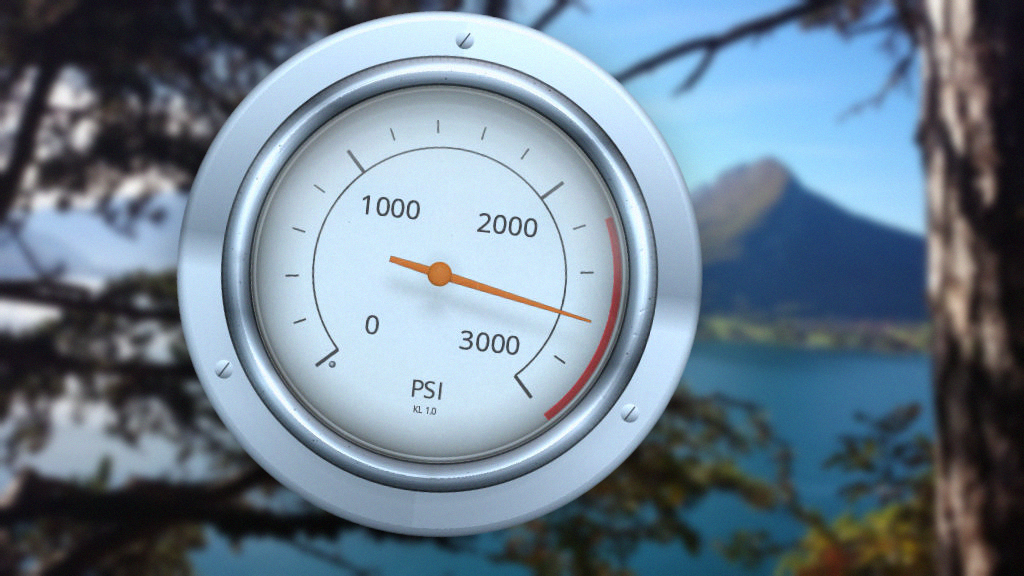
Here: **2600** psi
